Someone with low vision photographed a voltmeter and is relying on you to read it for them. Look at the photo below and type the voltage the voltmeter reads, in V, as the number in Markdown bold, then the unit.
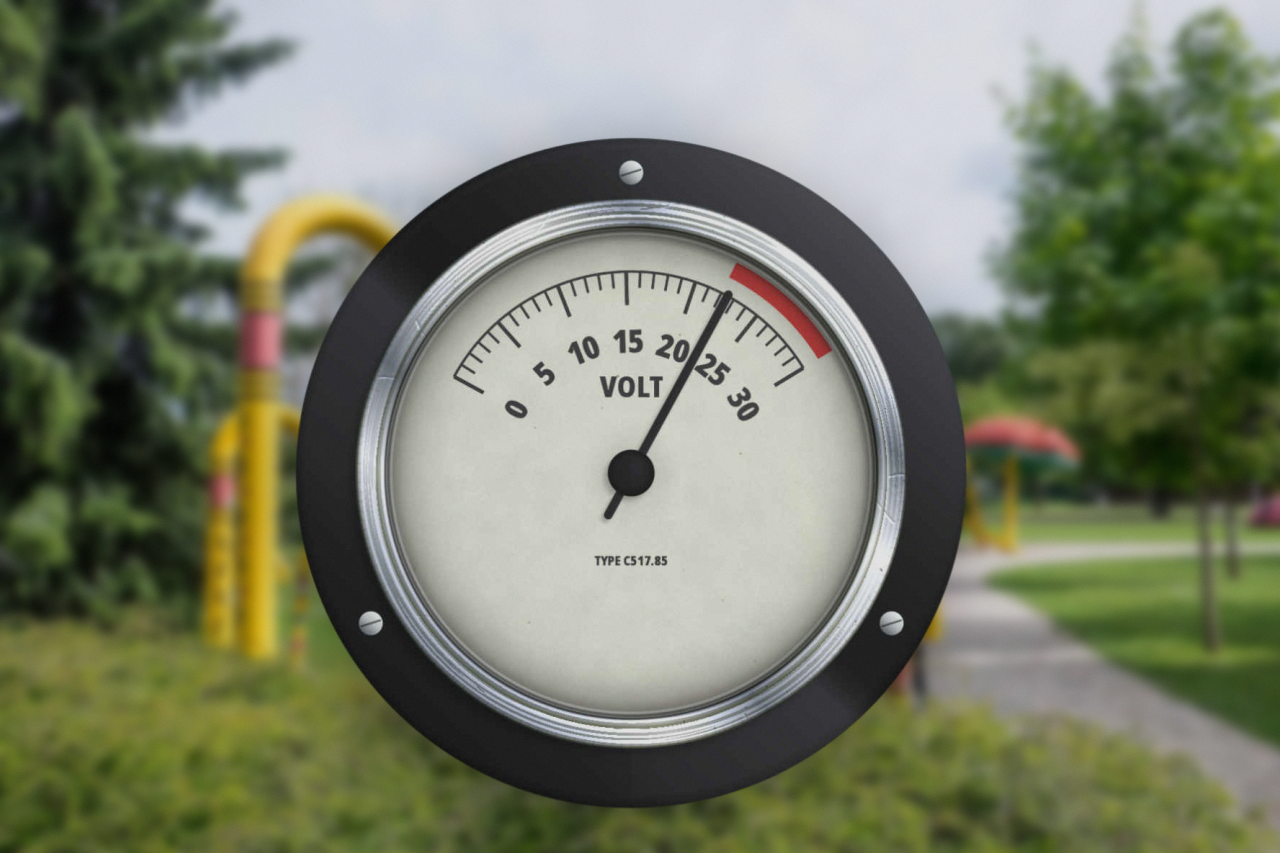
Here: **22.5** V
